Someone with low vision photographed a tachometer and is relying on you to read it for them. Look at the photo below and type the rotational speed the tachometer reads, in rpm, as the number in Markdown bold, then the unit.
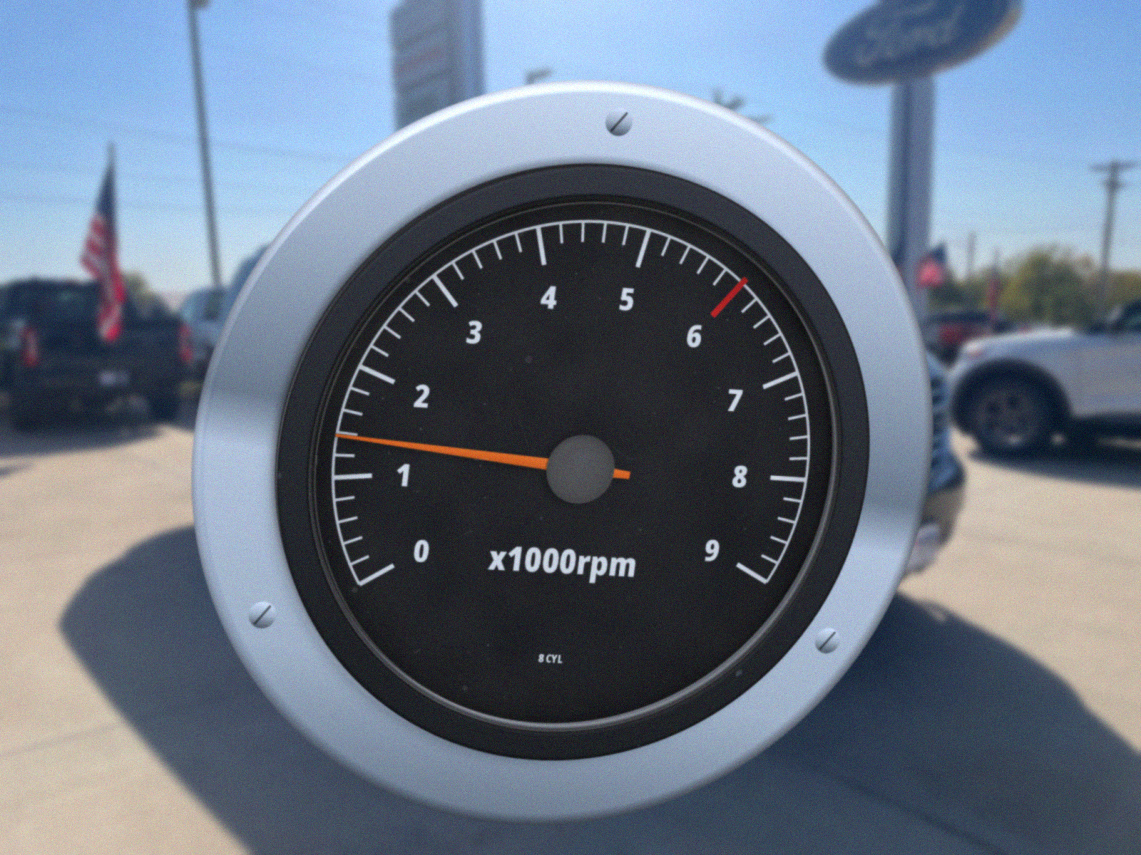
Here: **1400** rpm
